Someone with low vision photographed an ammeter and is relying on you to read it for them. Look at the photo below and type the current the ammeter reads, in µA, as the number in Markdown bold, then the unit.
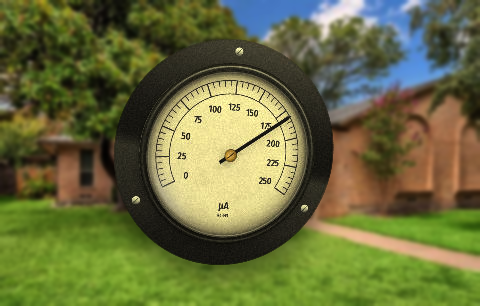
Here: **180** µA
